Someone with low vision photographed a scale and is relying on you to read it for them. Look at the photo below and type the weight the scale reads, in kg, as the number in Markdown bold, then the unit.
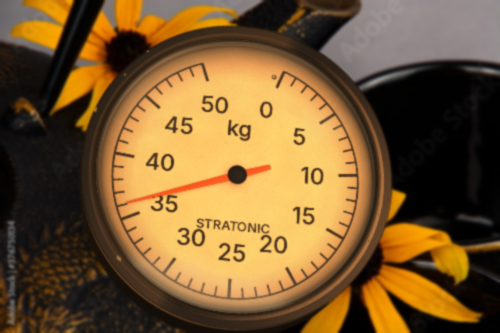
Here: **36** kg
